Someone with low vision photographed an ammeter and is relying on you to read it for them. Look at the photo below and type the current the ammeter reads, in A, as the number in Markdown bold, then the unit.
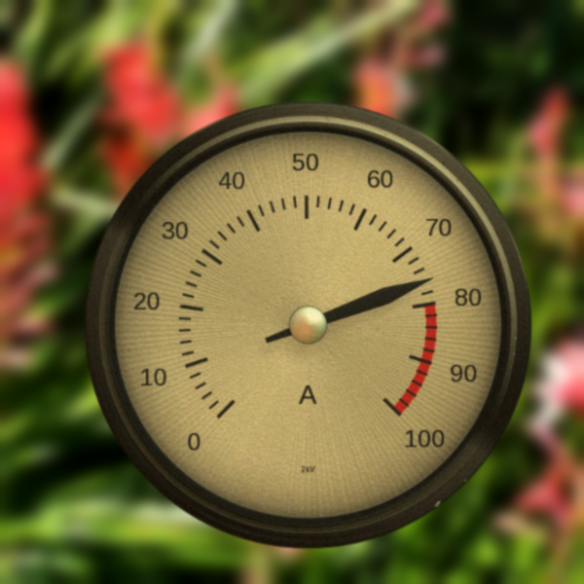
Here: **76** A
